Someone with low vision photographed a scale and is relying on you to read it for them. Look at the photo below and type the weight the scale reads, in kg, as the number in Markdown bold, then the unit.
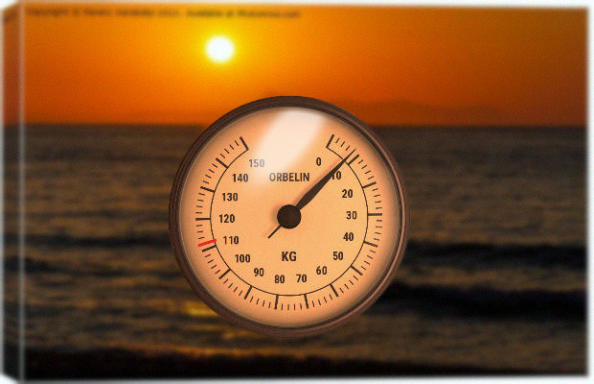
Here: **8** kg
